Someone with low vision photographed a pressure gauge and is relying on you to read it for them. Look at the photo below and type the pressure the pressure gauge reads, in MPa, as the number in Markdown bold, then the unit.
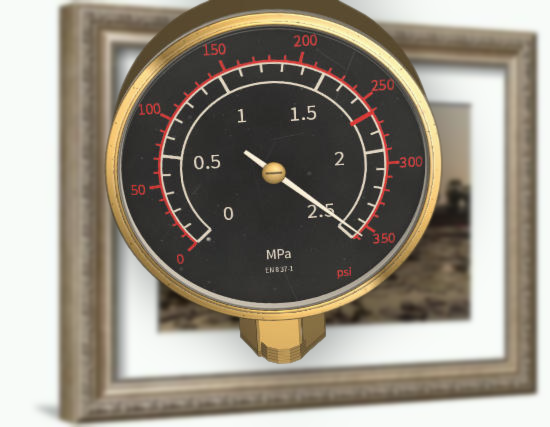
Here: **2.45** MPa
